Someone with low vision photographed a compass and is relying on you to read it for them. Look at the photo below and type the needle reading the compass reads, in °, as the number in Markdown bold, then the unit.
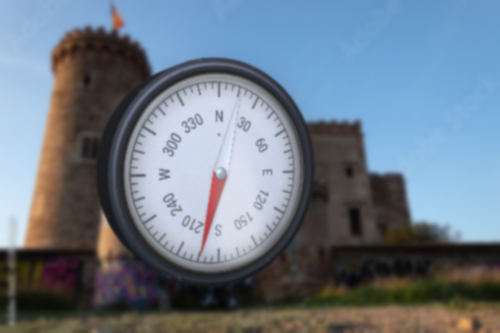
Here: **195** °
